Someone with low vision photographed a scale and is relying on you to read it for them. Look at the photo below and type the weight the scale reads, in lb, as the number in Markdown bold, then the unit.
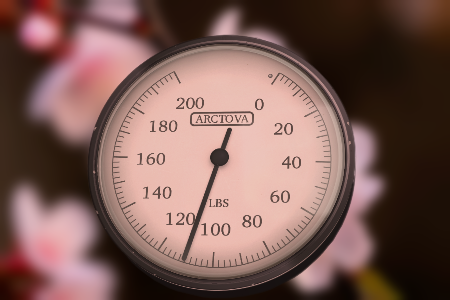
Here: **110** lb
